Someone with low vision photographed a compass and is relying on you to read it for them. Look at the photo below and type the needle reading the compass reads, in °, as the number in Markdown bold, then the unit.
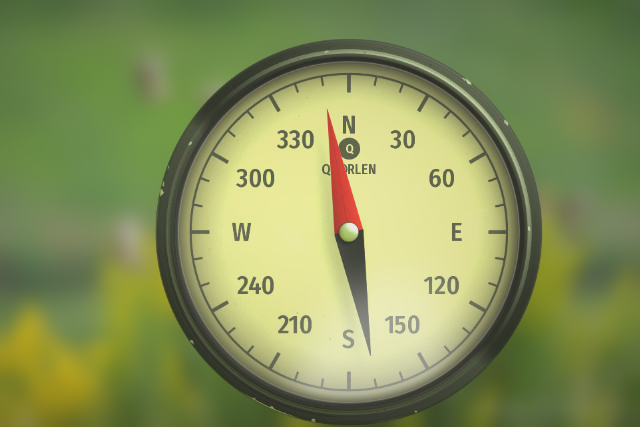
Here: **350** °
